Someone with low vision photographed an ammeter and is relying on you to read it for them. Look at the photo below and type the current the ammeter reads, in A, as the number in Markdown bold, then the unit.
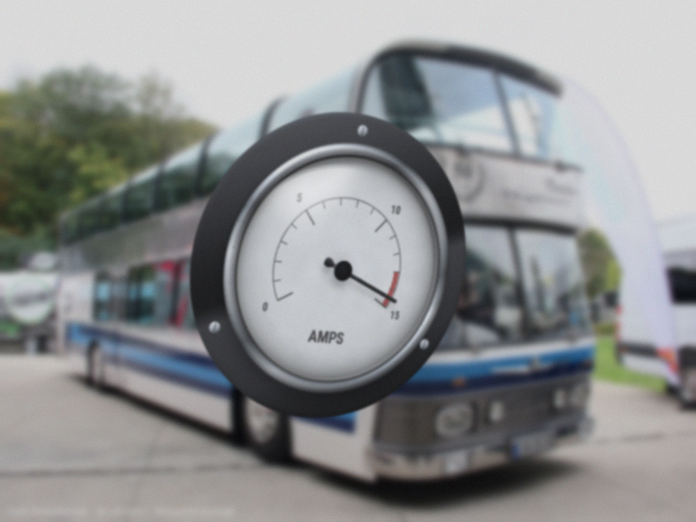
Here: **14.5** A
